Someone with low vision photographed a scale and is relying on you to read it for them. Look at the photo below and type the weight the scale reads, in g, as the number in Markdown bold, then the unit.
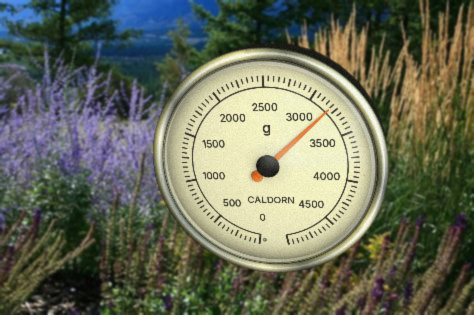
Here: **3200** g
